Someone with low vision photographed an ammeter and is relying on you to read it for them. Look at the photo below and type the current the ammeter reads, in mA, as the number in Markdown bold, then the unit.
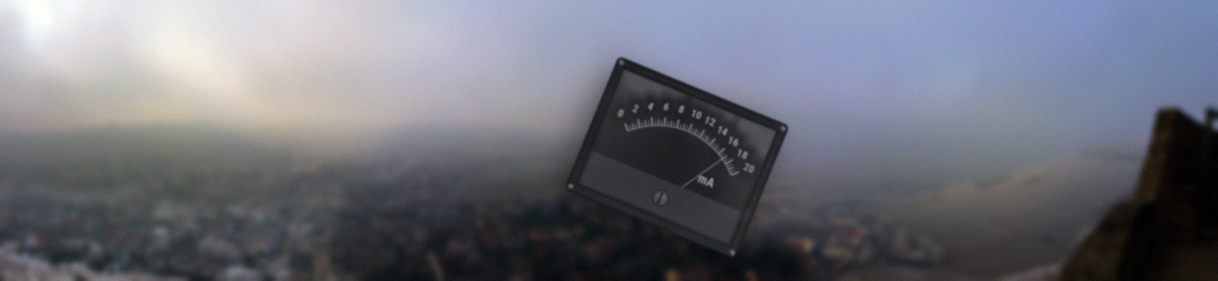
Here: **17** mA
